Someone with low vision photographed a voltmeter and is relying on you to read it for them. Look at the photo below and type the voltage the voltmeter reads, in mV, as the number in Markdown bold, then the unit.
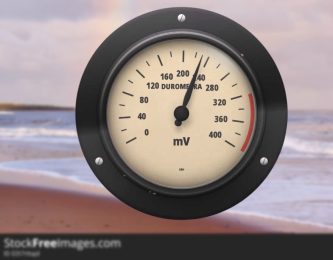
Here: **230** mV
